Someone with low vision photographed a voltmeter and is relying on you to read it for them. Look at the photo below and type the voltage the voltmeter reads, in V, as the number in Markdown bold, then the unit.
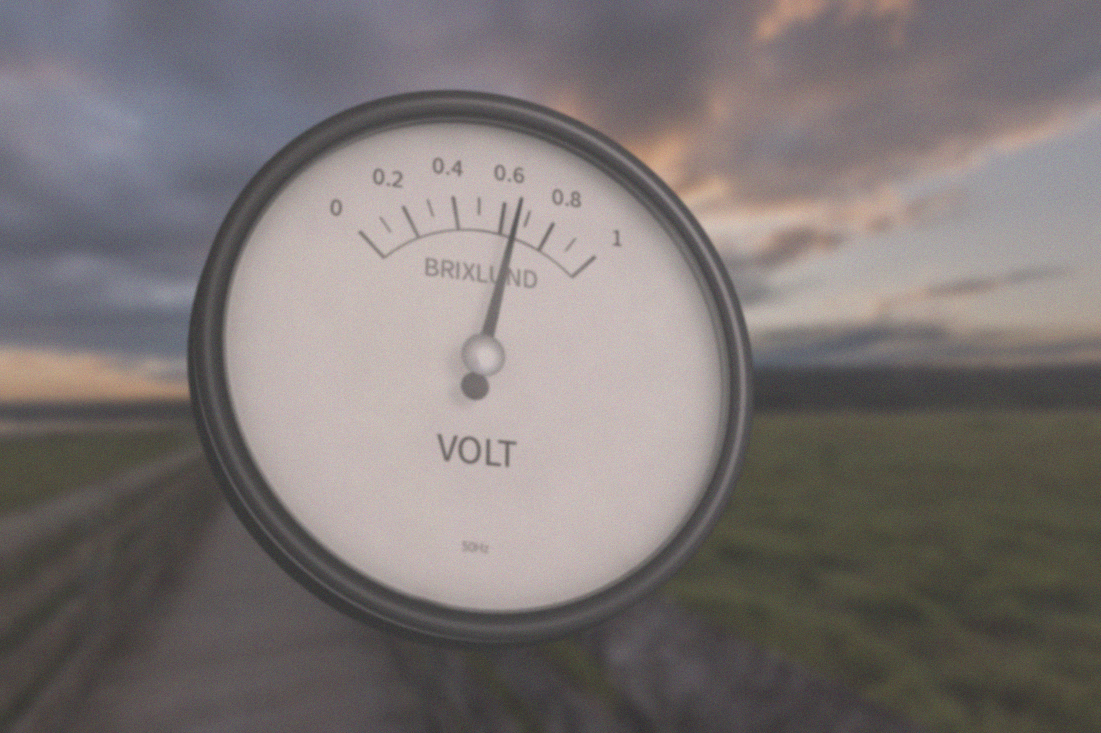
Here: **0.65** V
